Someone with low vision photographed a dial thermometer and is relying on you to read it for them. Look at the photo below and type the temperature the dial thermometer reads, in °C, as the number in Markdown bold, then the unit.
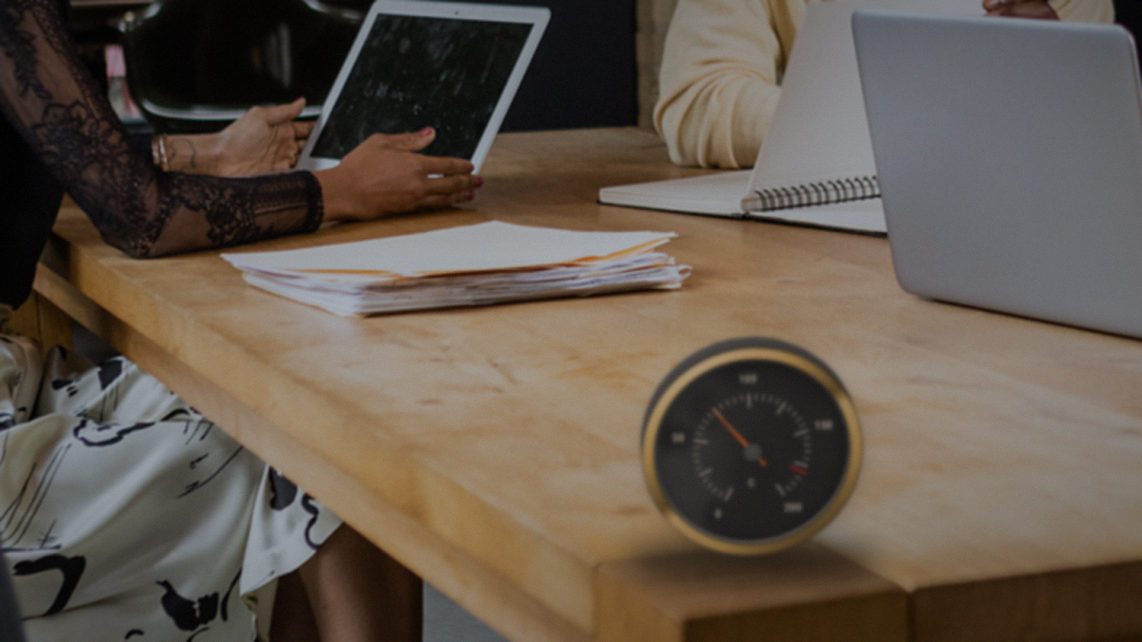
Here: **75** °C
